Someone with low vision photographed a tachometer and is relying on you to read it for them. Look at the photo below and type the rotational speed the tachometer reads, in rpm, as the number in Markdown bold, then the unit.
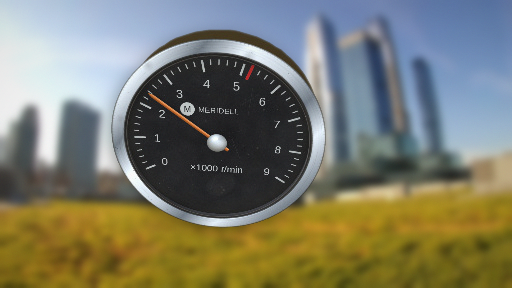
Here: **2400** rpm
